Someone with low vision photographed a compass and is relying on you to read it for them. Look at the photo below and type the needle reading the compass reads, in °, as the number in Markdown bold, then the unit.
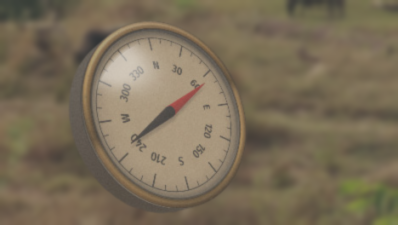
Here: **65** °
